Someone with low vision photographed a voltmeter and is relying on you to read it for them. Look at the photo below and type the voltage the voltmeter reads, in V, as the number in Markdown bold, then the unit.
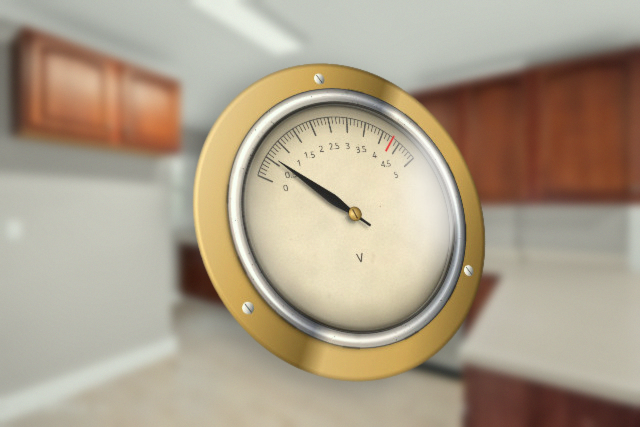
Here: **0.5** V
